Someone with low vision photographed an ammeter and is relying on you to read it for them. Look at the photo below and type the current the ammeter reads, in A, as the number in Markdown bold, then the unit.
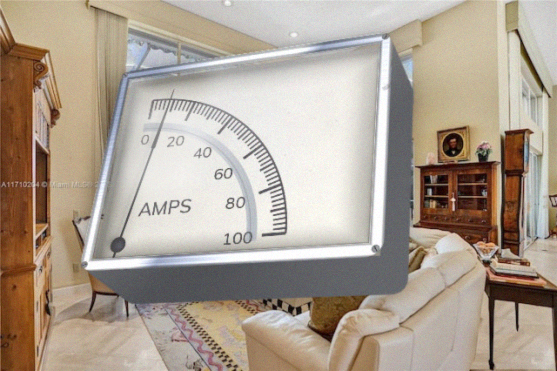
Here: **10** A
